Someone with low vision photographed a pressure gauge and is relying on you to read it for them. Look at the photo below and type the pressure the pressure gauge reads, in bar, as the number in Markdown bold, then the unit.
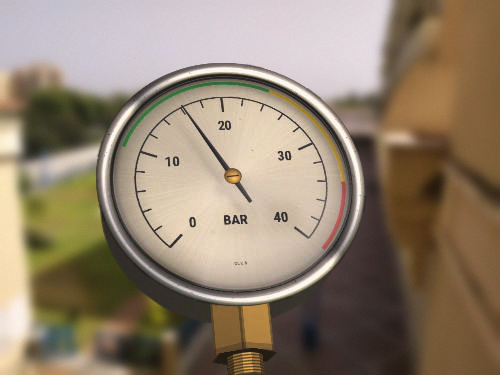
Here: **16** bar
